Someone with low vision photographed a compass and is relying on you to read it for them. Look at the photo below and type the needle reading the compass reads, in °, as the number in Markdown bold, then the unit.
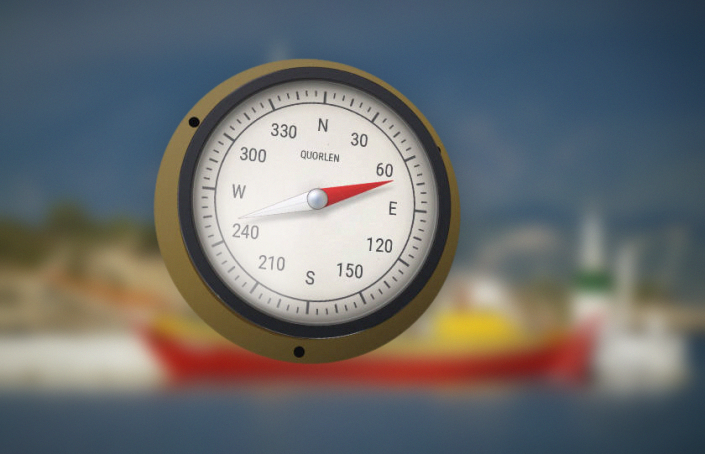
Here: **70** °
